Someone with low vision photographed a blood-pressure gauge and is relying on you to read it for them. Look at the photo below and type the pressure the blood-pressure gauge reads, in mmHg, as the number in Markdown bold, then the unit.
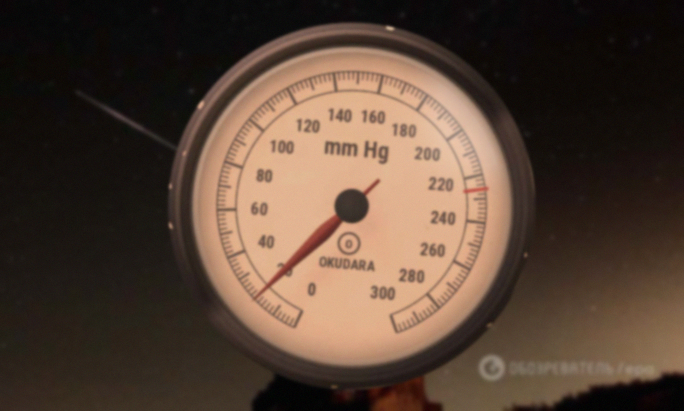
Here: **20** mmHg
